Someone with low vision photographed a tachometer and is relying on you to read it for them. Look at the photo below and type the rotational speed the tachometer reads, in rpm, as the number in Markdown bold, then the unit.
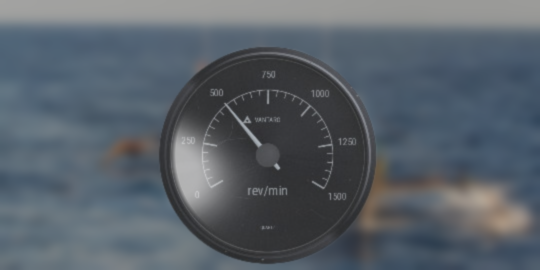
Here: **500** rpm
